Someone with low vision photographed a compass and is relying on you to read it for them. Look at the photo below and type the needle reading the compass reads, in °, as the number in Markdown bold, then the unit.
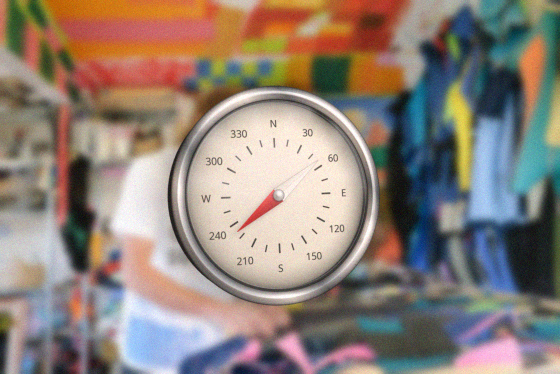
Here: **232.5** °
